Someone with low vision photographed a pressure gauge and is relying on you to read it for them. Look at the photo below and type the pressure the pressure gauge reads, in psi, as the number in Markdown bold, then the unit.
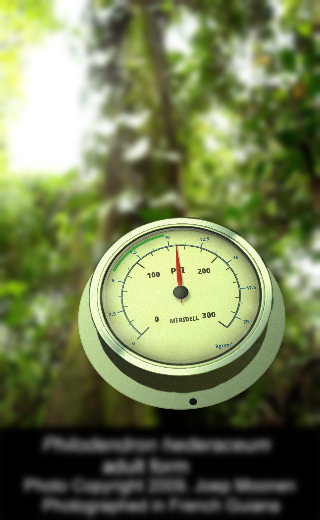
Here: **150** psi
